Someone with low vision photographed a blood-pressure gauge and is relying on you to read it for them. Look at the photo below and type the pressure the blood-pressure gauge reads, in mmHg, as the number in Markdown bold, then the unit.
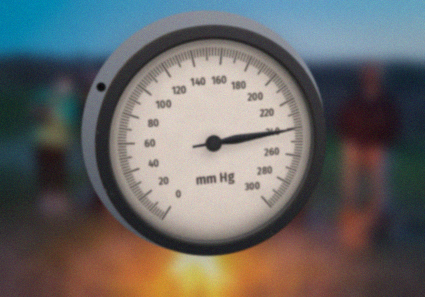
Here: **240** mmHg
